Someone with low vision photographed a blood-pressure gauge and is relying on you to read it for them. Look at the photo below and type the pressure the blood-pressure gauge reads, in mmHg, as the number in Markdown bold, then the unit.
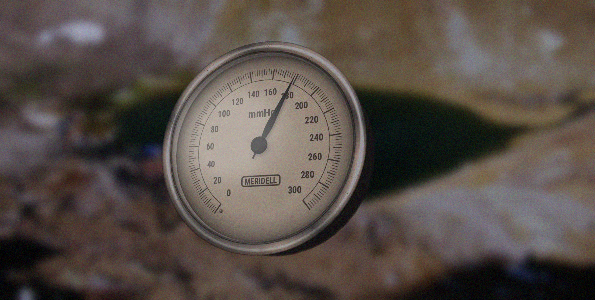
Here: **180** mmHg
